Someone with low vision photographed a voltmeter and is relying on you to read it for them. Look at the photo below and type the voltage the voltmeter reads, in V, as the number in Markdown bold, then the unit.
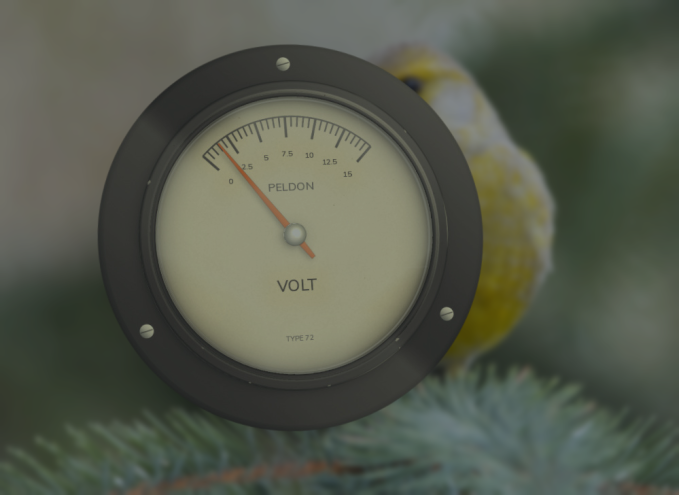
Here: **1.5** V
